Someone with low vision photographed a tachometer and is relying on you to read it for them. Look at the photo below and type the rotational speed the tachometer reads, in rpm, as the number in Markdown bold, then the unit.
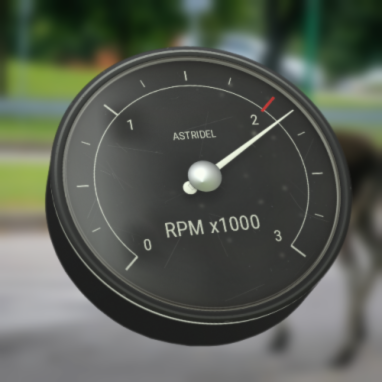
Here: **2125** rpm
